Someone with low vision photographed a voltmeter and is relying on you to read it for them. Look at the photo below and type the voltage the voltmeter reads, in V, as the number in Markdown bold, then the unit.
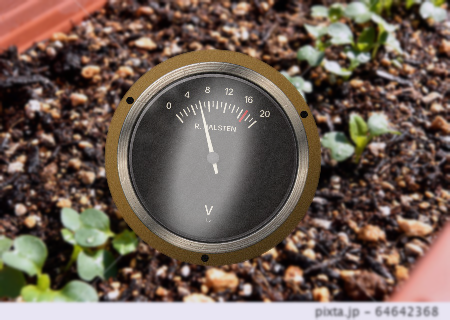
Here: **6** V
